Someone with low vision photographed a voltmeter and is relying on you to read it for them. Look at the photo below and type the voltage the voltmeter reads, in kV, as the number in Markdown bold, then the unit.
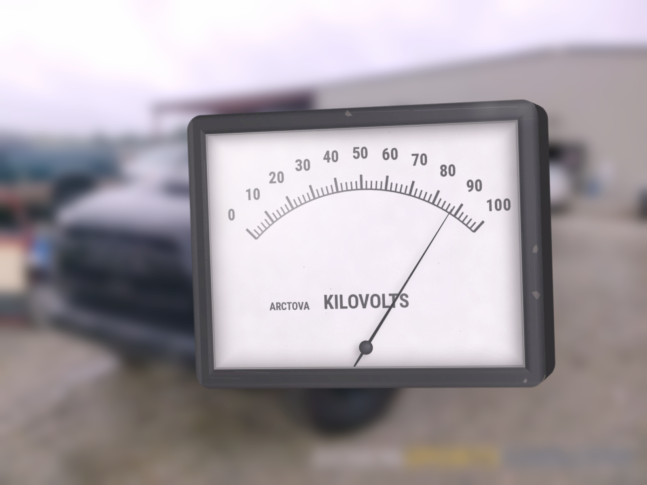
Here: **88** kV
